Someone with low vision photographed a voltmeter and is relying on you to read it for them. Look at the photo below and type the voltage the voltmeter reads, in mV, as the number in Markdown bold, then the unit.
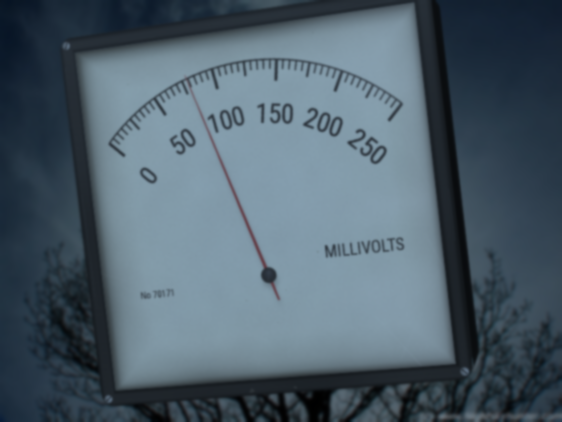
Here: **80** mV
